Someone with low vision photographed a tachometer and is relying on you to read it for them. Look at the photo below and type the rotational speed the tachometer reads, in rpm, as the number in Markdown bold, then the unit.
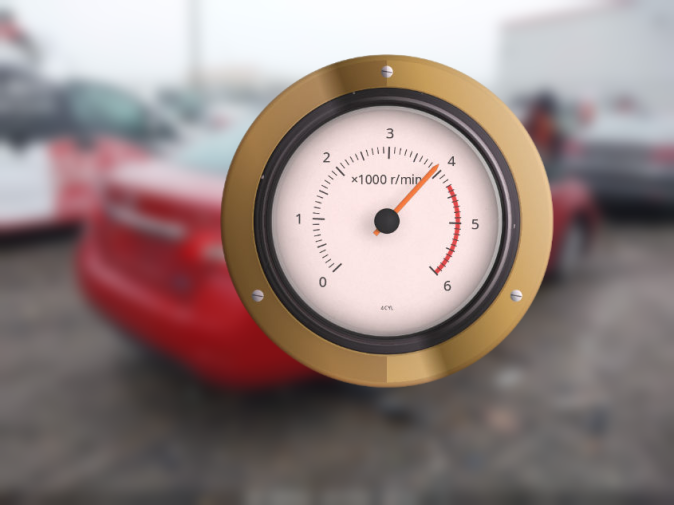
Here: **3900** rpm
